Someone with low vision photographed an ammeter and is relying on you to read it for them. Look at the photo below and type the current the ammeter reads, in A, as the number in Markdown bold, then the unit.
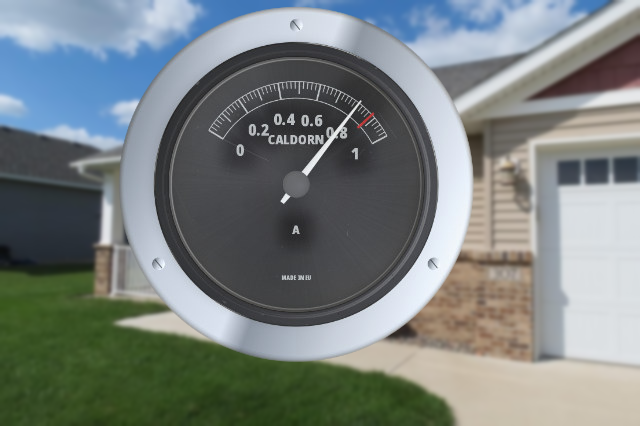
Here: **0.8** A
